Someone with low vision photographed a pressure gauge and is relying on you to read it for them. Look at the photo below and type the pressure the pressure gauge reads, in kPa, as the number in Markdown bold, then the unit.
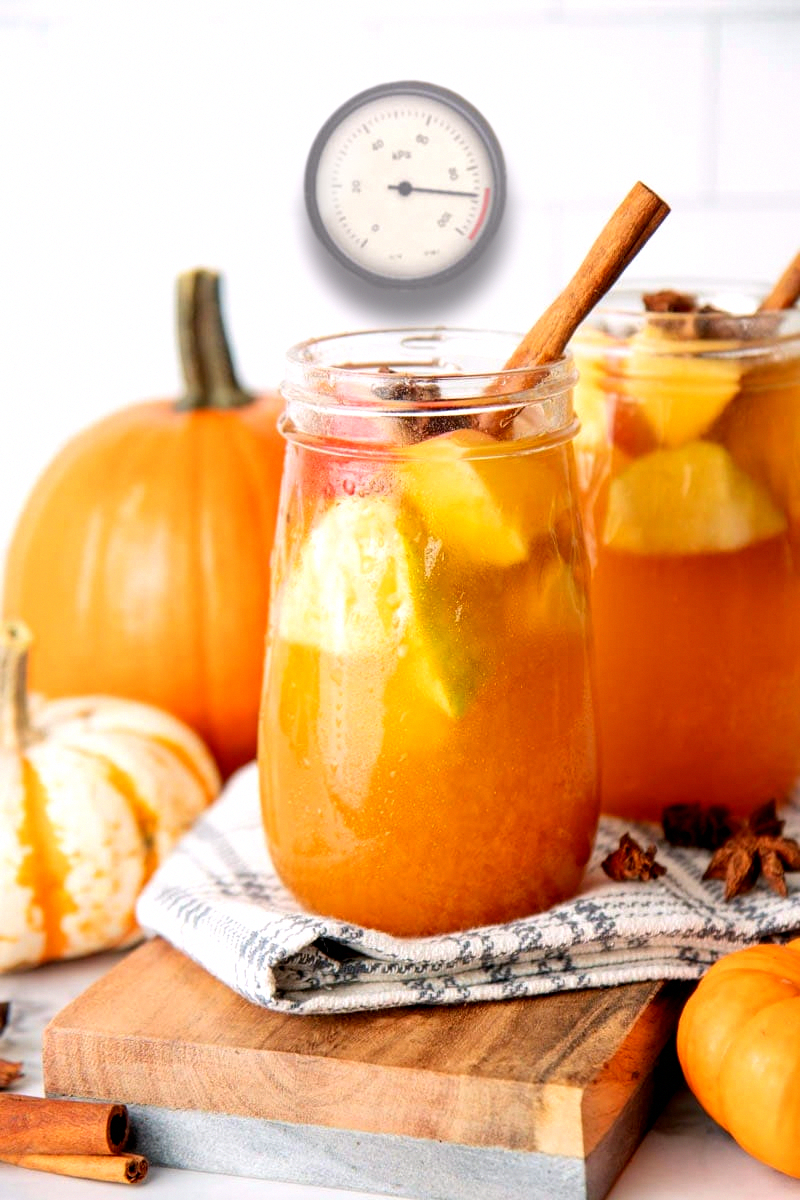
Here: **88** kPa
